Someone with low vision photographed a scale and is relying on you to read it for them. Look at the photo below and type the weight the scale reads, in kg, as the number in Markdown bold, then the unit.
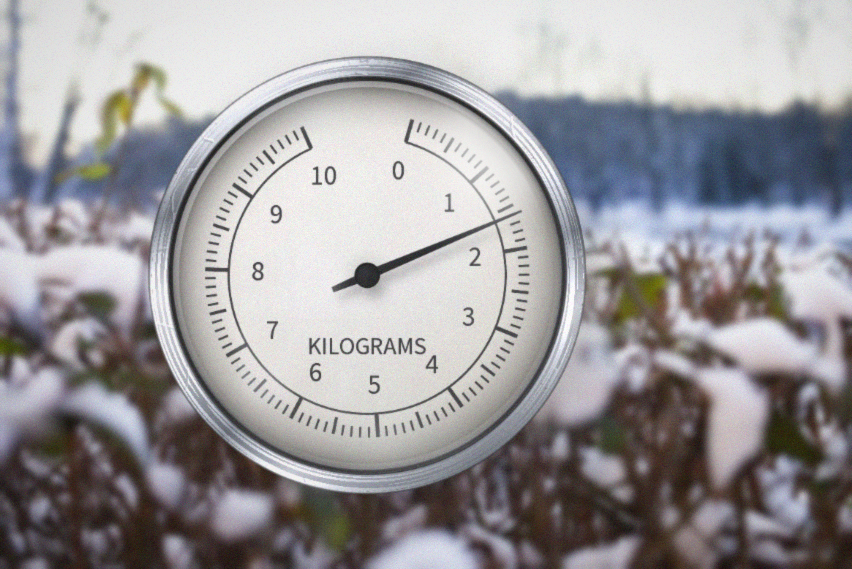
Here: **1.6** kg
